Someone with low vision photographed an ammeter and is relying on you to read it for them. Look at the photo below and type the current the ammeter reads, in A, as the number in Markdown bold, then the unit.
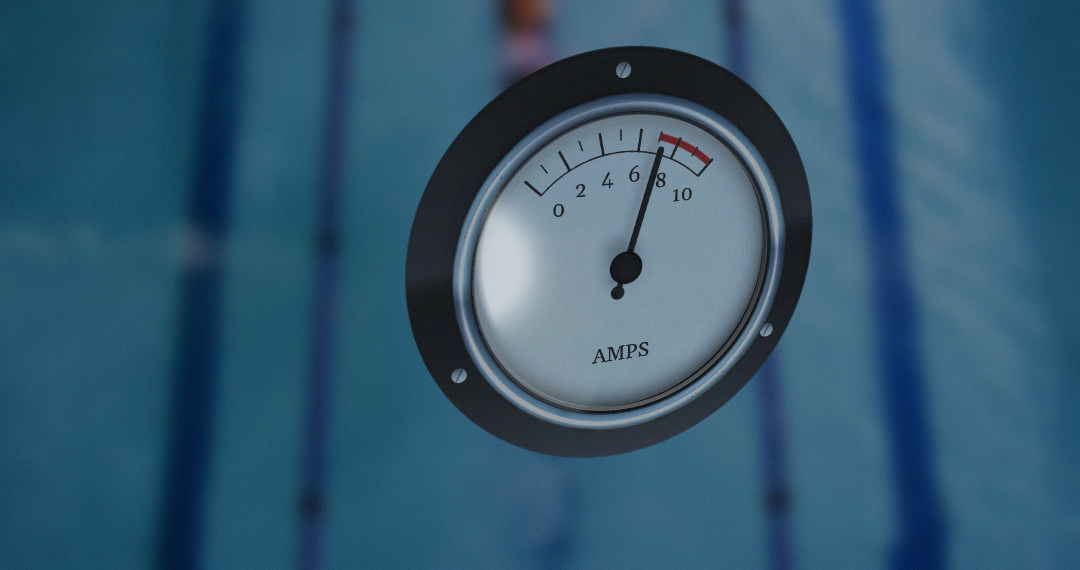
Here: **7** A
